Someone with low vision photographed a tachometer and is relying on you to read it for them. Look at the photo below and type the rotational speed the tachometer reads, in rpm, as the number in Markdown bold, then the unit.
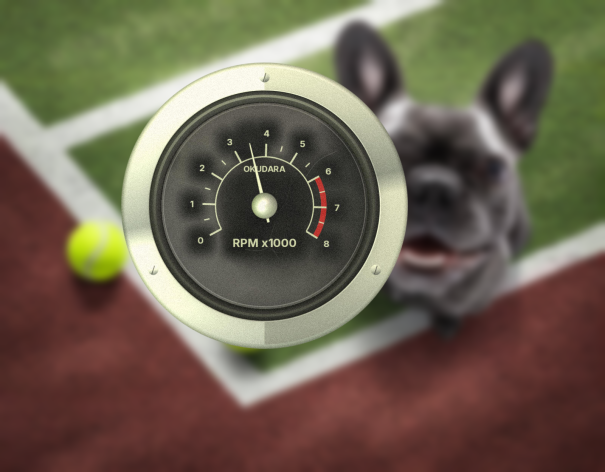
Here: **3500** rpm
